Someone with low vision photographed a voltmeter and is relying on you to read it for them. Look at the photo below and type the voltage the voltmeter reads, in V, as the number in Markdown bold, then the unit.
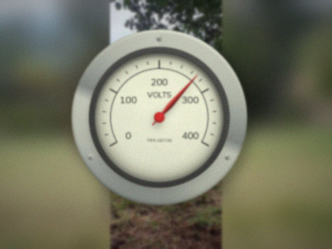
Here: **270** V
